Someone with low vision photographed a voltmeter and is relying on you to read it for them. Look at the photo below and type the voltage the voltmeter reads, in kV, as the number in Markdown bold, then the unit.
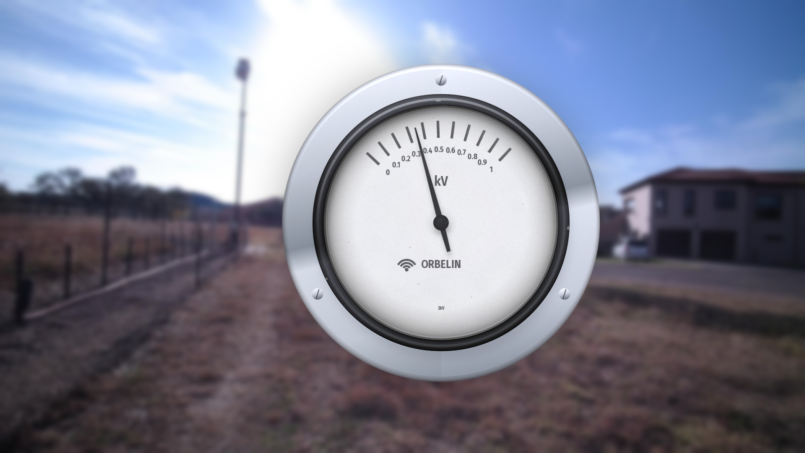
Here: **0.35** kV
